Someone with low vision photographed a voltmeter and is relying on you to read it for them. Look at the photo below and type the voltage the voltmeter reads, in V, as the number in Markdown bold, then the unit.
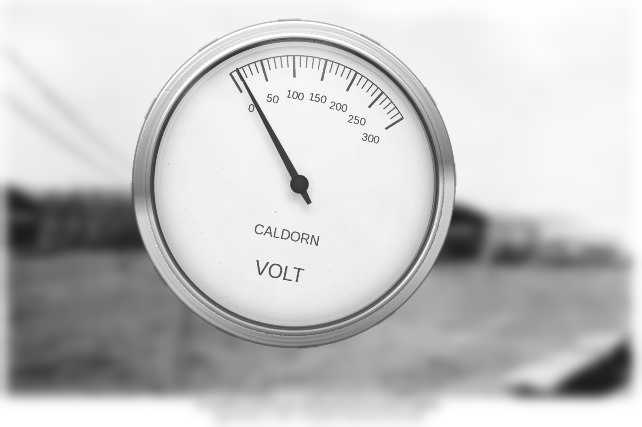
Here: **10** V
